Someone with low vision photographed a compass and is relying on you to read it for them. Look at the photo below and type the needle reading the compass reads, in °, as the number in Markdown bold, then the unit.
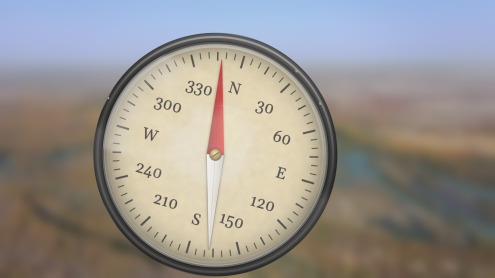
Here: **347.5** °
